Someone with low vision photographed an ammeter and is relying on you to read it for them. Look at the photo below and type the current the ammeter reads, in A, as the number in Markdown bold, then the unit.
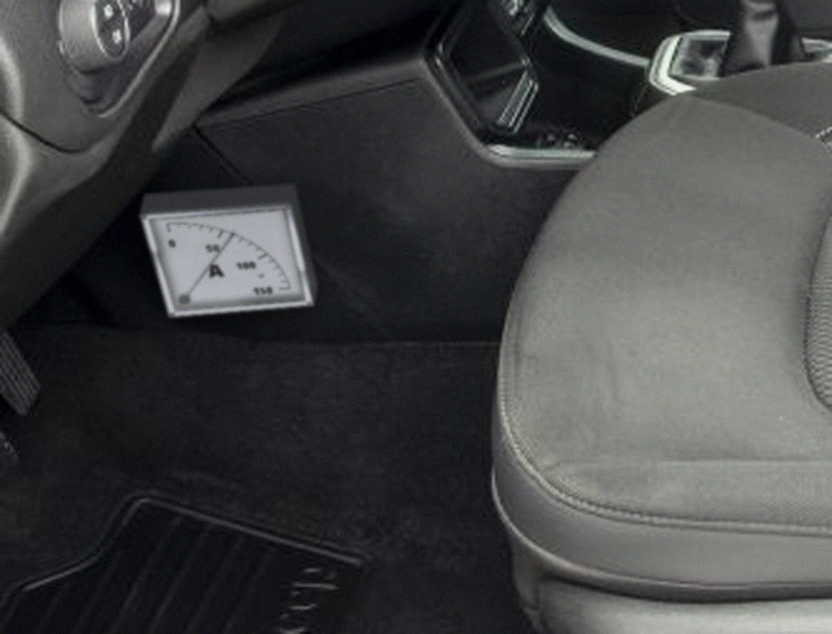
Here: **60** A
